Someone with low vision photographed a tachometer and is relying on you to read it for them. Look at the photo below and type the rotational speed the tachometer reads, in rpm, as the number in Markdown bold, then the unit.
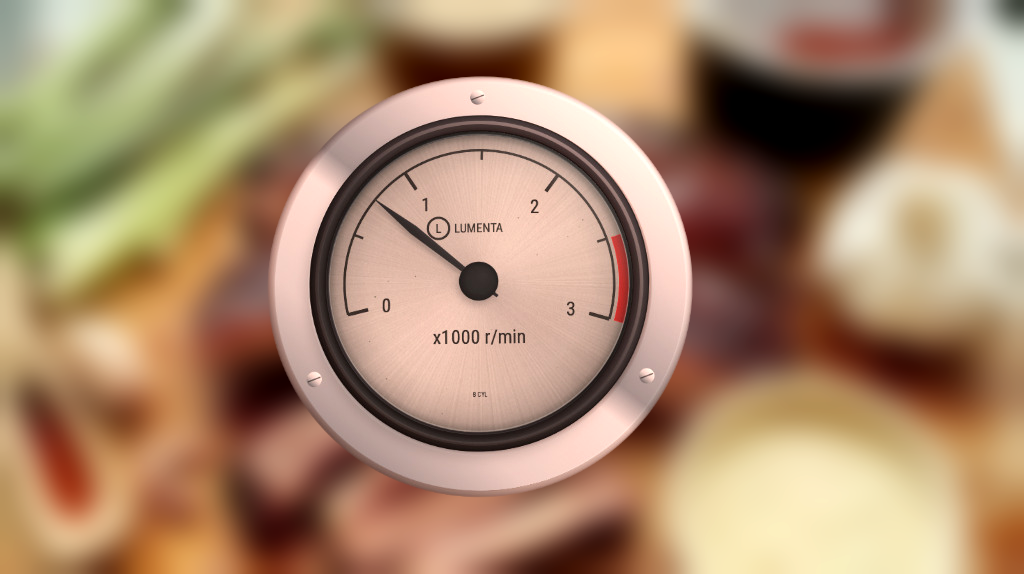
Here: **750** rpm
